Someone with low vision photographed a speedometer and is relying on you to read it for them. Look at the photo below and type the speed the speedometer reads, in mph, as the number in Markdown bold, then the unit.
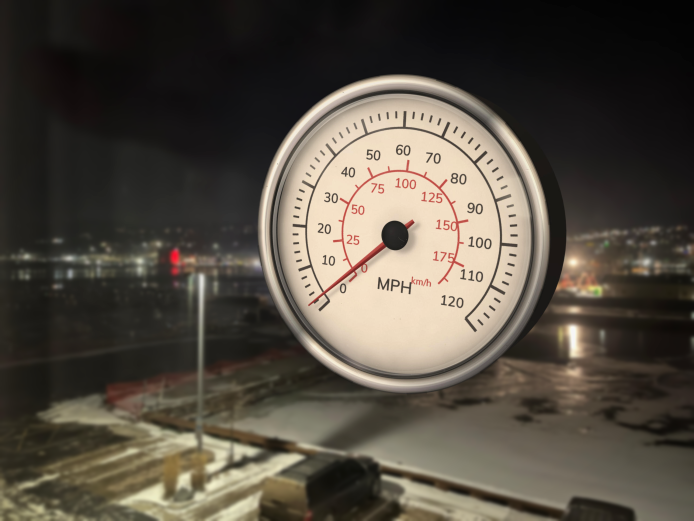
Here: **2** mph
